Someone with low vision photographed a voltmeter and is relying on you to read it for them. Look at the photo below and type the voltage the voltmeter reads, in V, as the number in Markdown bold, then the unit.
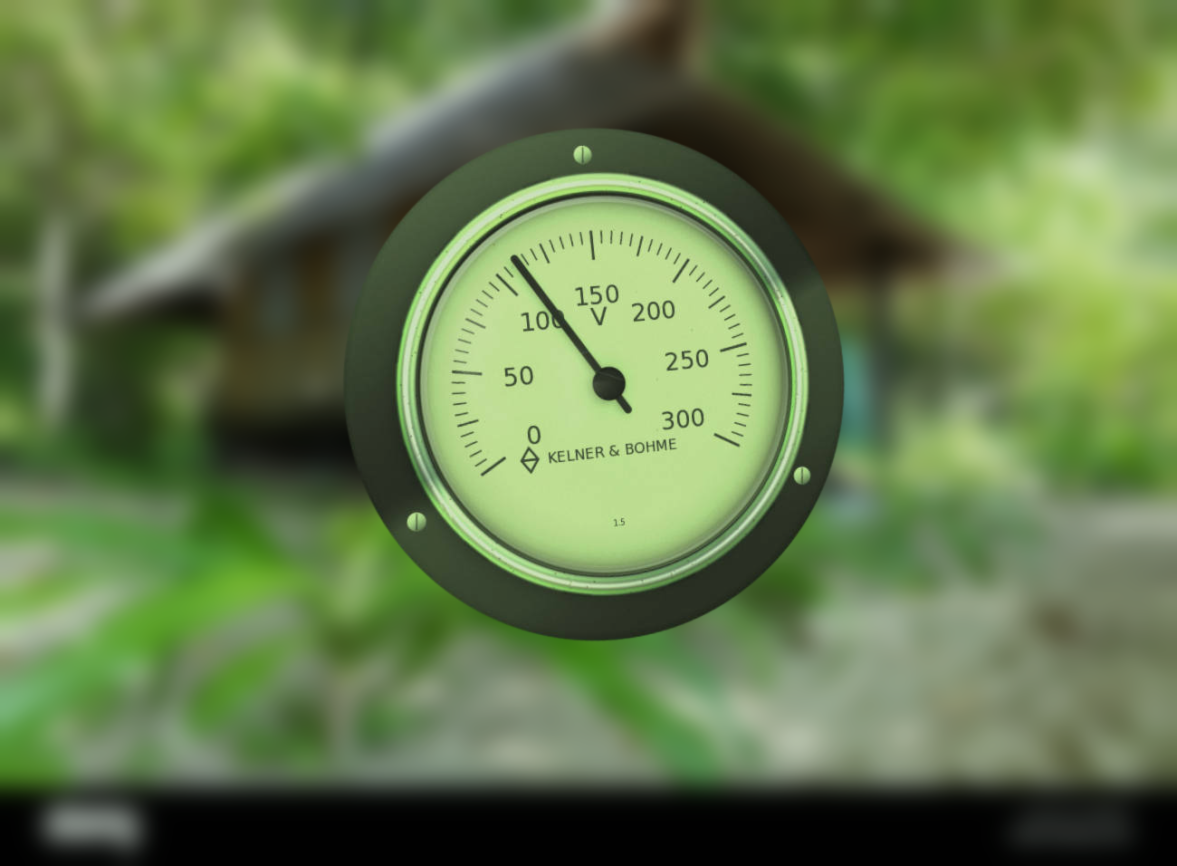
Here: **110** V
